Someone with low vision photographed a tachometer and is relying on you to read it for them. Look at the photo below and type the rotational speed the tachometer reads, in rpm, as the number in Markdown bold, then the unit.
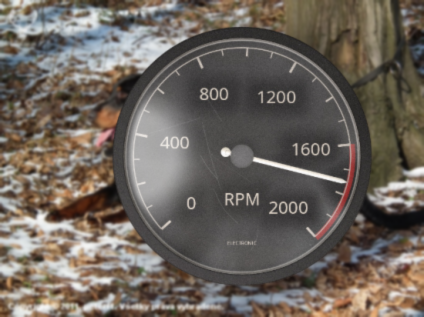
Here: **1750** rpm
